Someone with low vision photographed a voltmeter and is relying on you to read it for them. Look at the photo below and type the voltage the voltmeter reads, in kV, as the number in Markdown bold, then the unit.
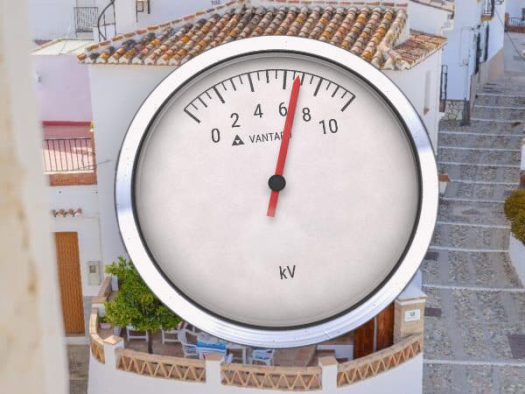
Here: **6.75** kV
